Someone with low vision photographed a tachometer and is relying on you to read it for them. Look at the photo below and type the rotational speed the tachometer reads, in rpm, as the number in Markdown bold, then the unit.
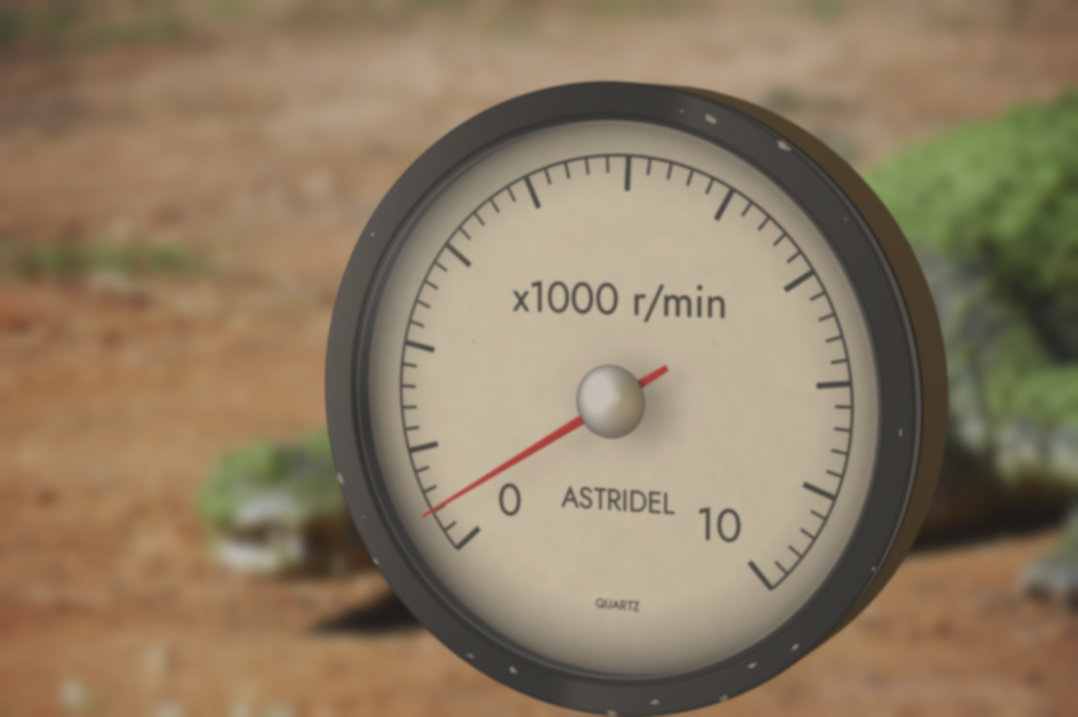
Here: **400** rpm
